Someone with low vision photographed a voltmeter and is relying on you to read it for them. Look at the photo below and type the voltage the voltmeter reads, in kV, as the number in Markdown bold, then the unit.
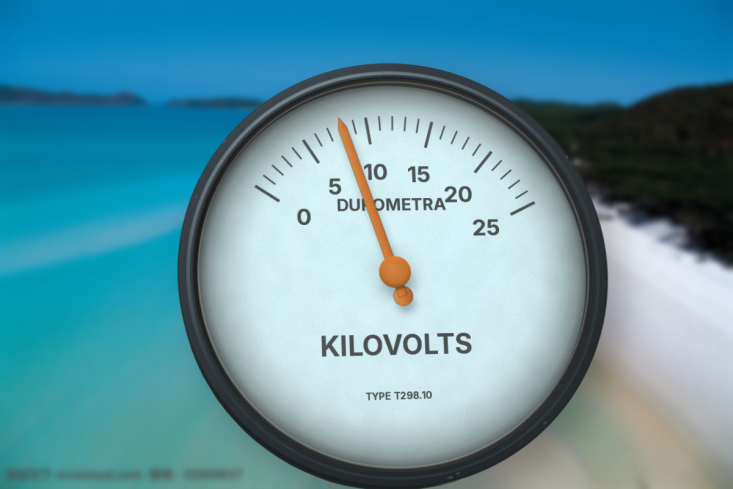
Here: **8** kV
